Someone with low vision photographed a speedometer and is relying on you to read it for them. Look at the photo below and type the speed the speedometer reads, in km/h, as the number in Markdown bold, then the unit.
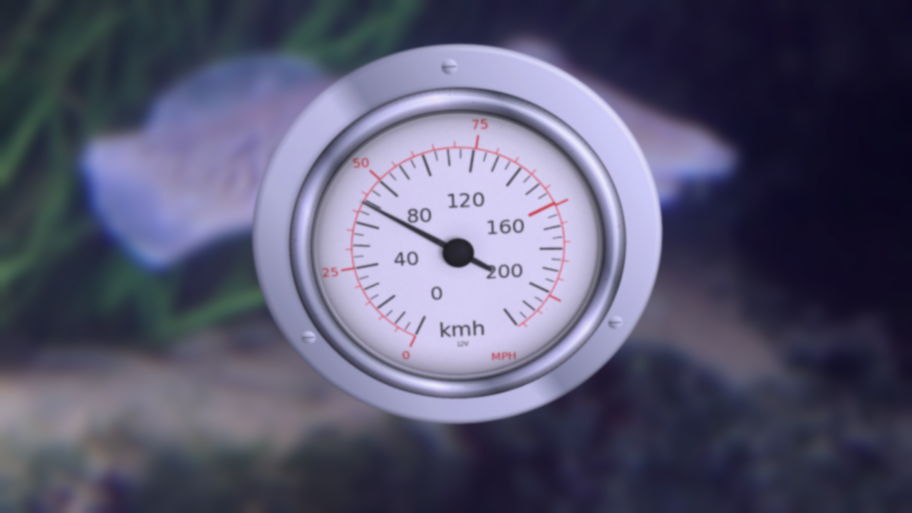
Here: **70** km/h
